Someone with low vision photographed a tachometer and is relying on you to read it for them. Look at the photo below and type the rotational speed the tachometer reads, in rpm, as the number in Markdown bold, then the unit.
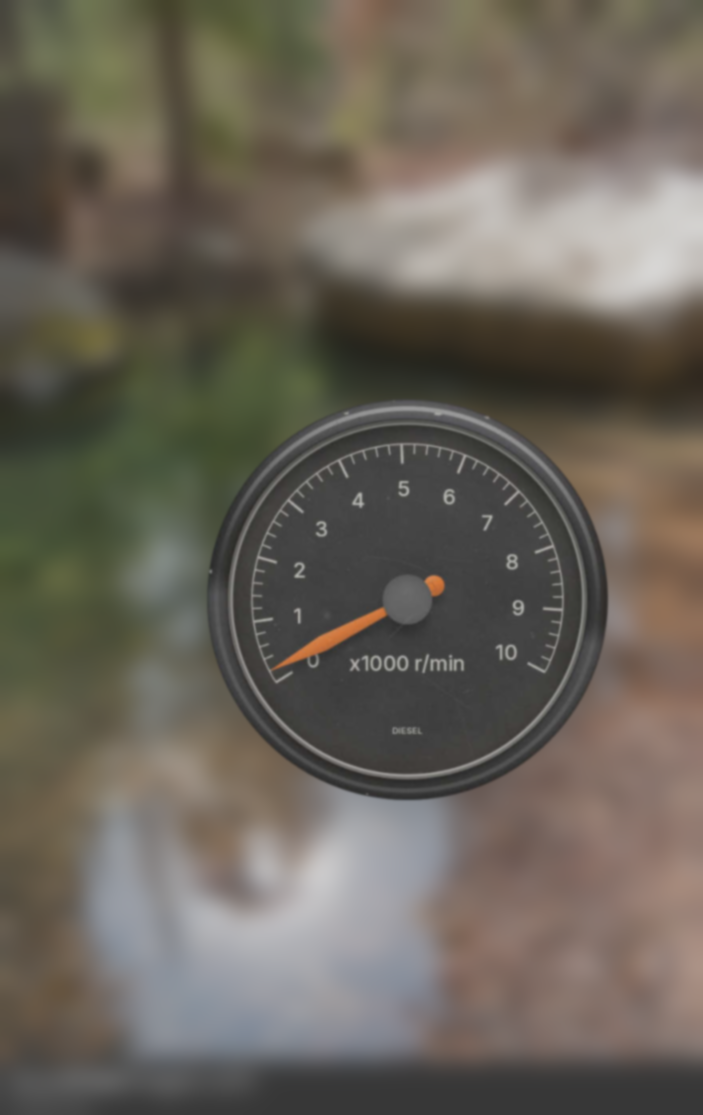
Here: **200** rpm
